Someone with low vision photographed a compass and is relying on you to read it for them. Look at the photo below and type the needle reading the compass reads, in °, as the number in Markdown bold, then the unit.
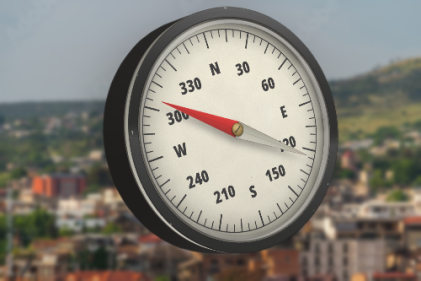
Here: **305** °
